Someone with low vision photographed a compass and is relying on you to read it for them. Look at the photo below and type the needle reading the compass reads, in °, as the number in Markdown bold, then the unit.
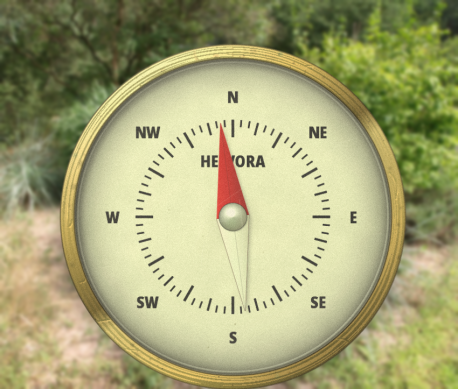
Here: **352.5** °
